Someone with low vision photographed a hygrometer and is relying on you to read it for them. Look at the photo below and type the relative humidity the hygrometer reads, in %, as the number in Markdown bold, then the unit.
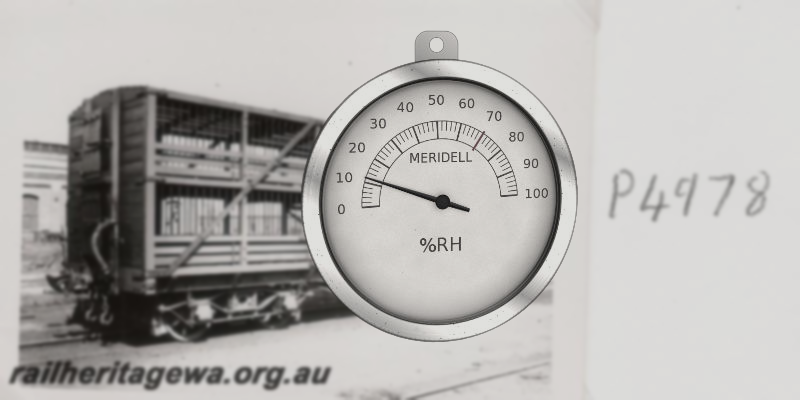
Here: **12** %
